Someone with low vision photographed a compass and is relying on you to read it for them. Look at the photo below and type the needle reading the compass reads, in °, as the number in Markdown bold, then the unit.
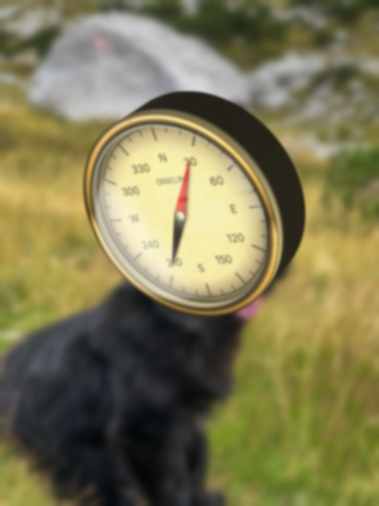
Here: **30** °
